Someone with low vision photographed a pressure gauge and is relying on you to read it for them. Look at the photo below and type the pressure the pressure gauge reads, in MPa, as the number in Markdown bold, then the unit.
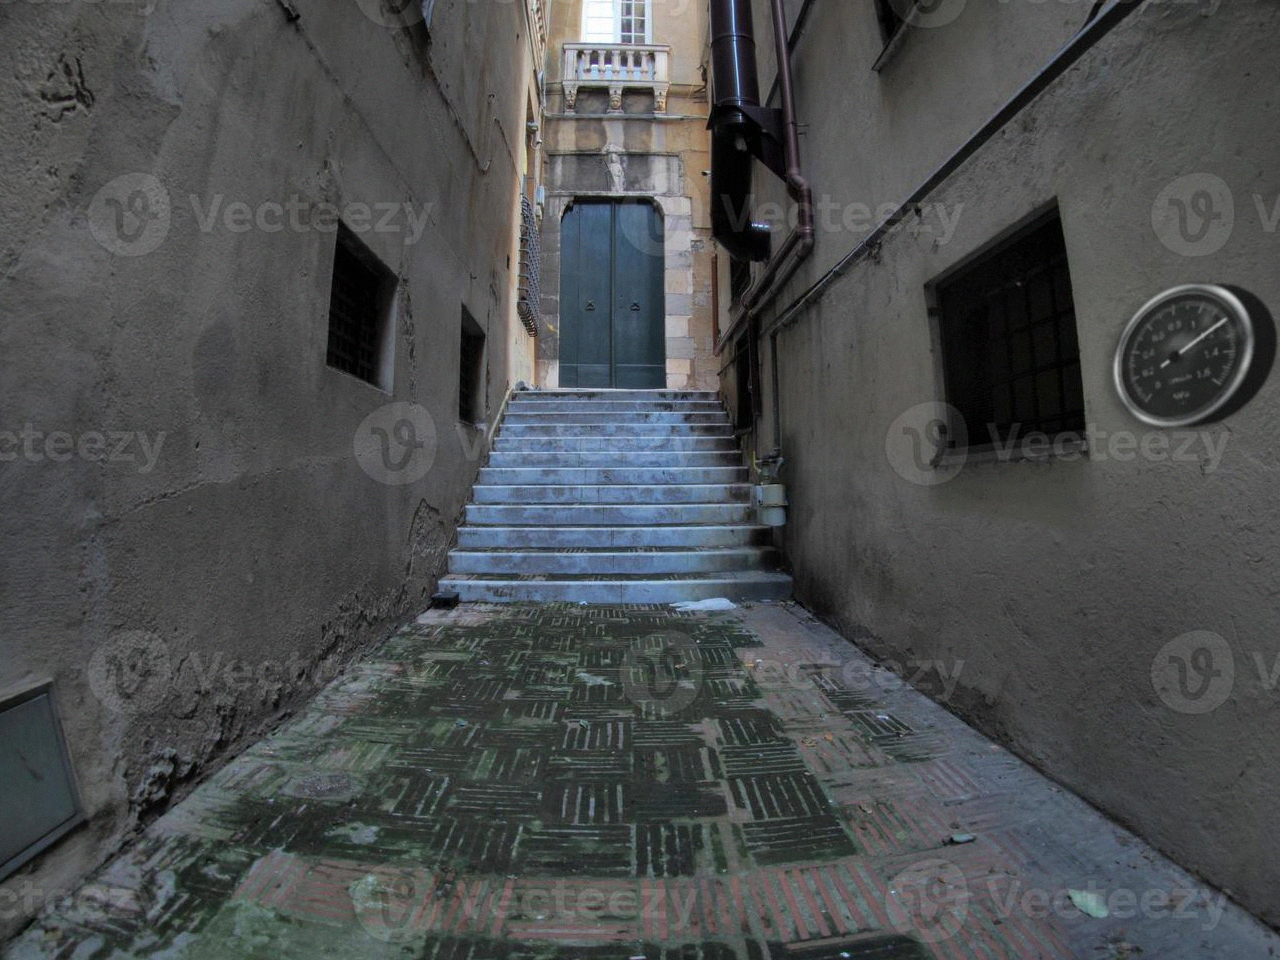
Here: **1.2** MPa
